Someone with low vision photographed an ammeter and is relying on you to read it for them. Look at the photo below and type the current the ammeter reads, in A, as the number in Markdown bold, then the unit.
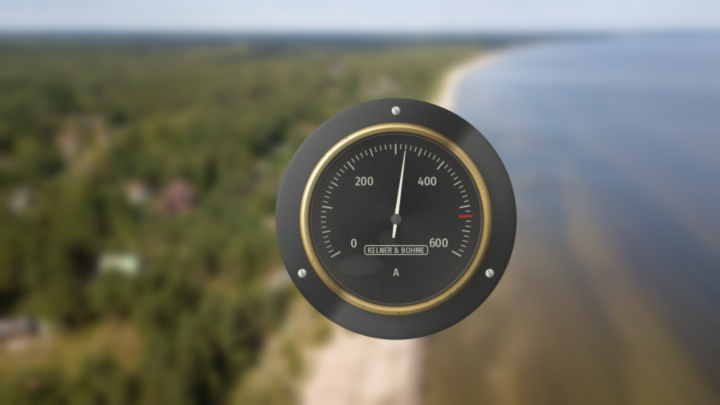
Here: **320** A
